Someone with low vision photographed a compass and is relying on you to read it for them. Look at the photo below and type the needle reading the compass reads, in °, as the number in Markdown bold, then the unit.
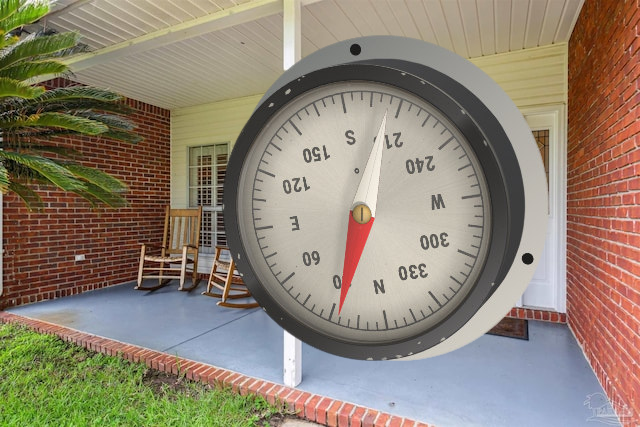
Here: **25** °
